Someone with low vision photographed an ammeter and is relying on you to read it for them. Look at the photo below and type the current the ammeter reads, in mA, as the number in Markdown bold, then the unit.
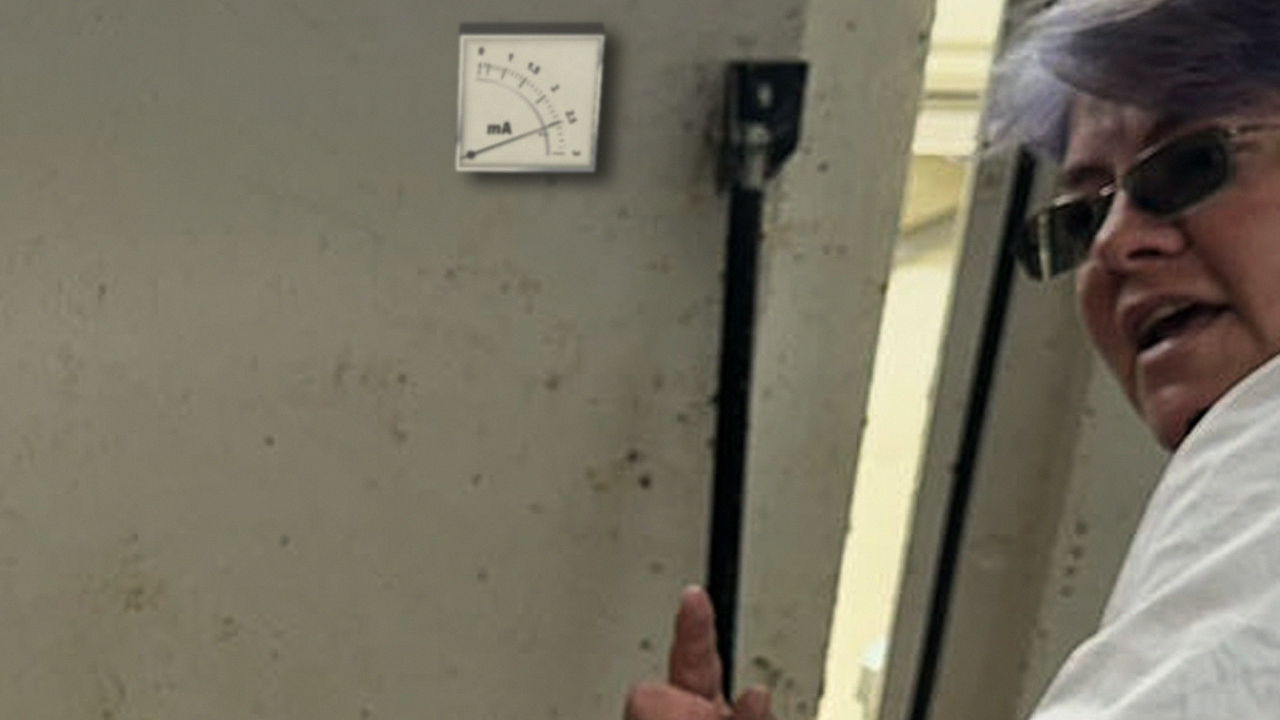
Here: **2.5** mA
